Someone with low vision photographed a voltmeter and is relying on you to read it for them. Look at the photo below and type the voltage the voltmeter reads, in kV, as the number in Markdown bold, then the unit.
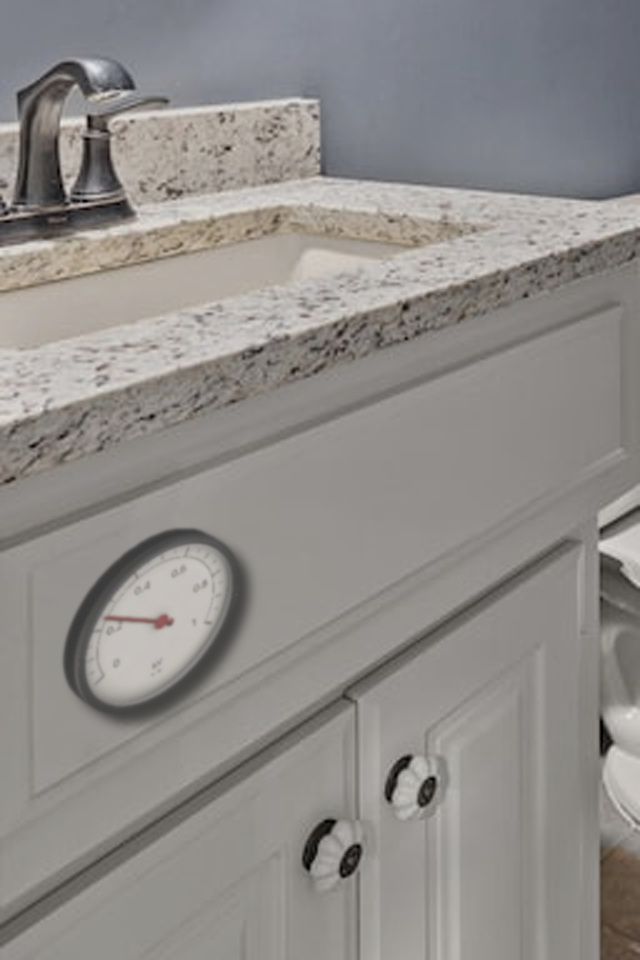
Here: **0.25** kV
